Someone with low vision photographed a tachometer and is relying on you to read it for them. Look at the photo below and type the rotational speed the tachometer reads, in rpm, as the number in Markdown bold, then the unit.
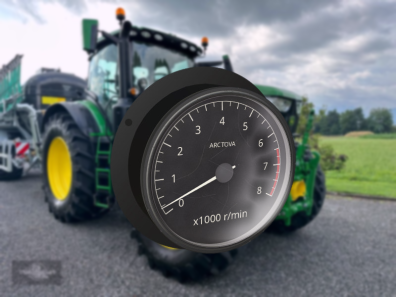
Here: **250** rpm
